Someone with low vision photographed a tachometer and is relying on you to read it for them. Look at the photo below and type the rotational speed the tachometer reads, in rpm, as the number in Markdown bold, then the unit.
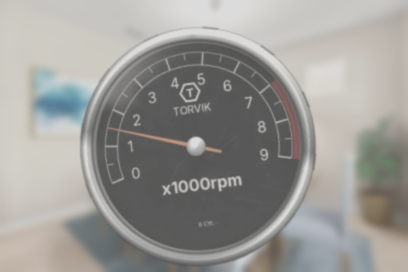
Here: **1500** rpm
